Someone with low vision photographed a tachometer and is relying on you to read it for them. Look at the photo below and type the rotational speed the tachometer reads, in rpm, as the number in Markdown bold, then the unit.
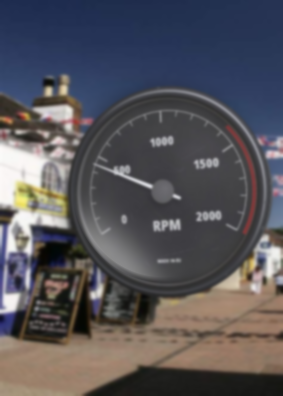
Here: **450** rpm
